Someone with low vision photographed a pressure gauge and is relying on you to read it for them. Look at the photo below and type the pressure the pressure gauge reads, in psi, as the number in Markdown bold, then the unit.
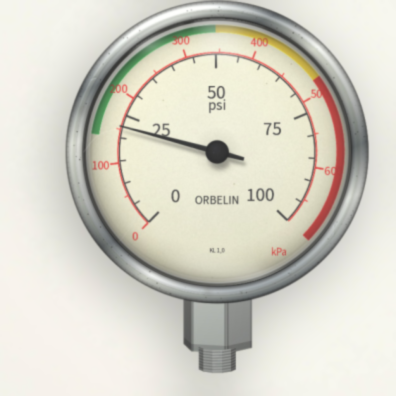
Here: **22.5** psi
